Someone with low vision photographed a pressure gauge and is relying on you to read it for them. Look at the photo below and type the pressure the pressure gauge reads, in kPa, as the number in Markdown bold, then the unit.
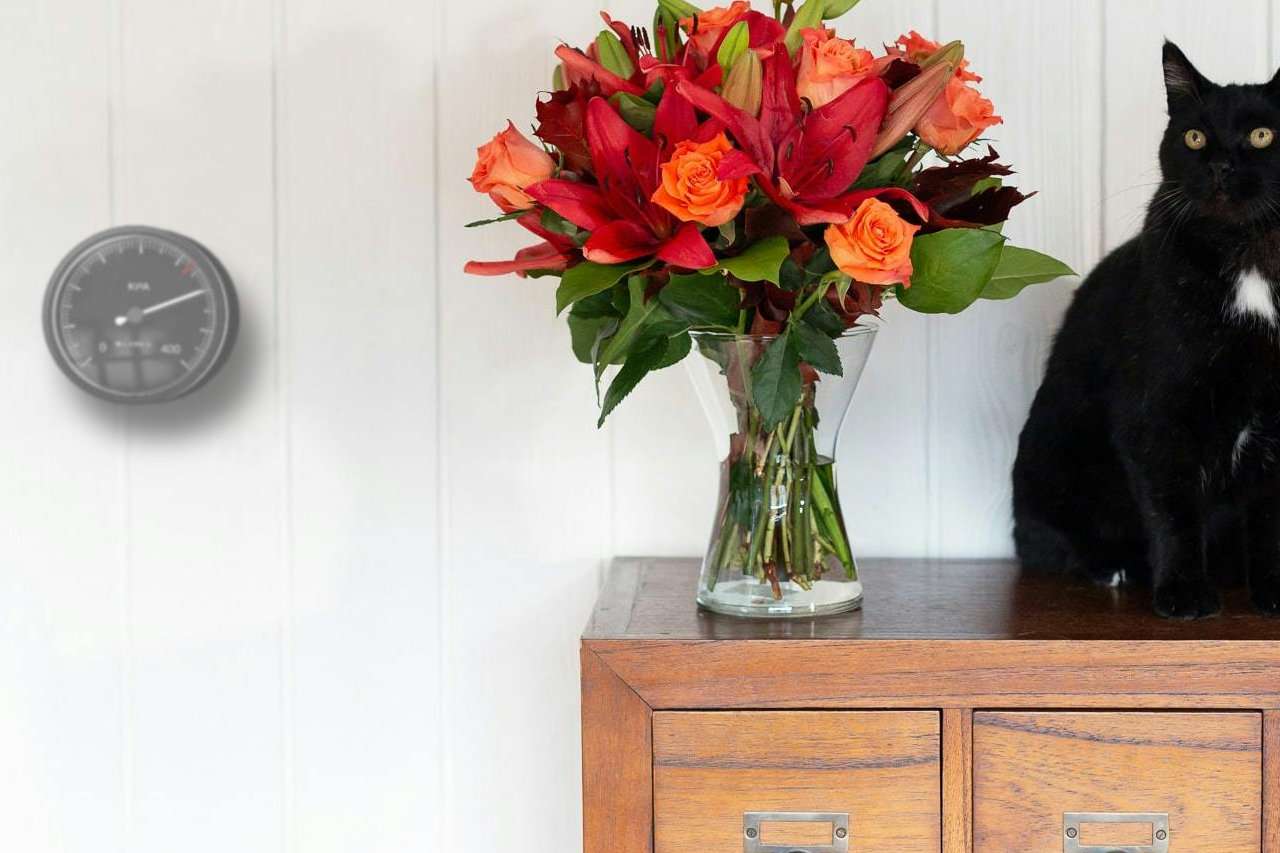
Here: **300** kPa
